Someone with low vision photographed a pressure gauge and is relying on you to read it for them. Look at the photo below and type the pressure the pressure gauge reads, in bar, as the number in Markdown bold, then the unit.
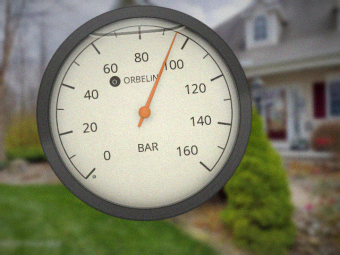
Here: **95** bar
